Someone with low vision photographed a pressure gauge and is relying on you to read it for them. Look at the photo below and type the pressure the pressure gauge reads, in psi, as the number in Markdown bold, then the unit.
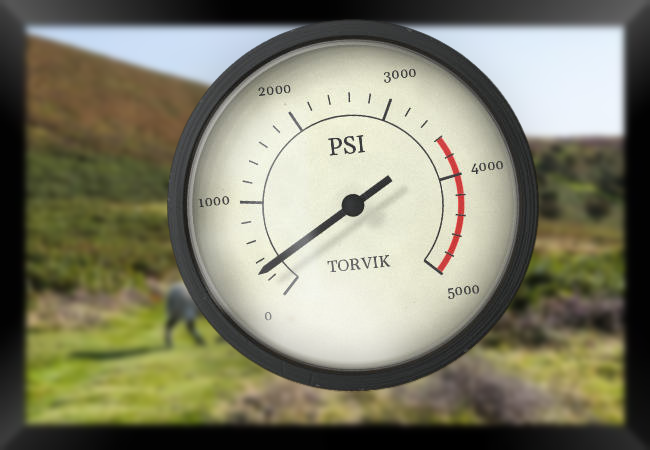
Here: **300** psi
